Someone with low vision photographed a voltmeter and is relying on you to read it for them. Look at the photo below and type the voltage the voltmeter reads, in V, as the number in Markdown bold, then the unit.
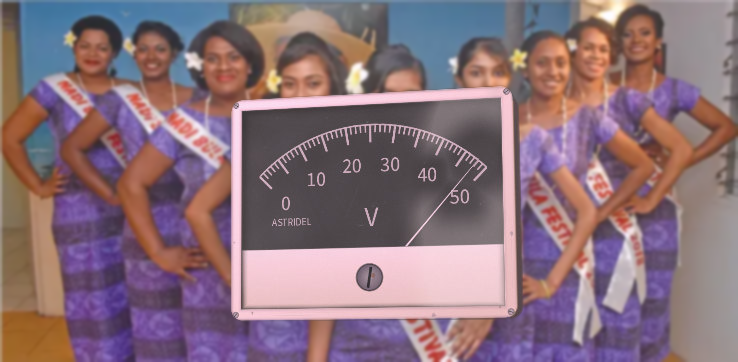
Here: **48** V
